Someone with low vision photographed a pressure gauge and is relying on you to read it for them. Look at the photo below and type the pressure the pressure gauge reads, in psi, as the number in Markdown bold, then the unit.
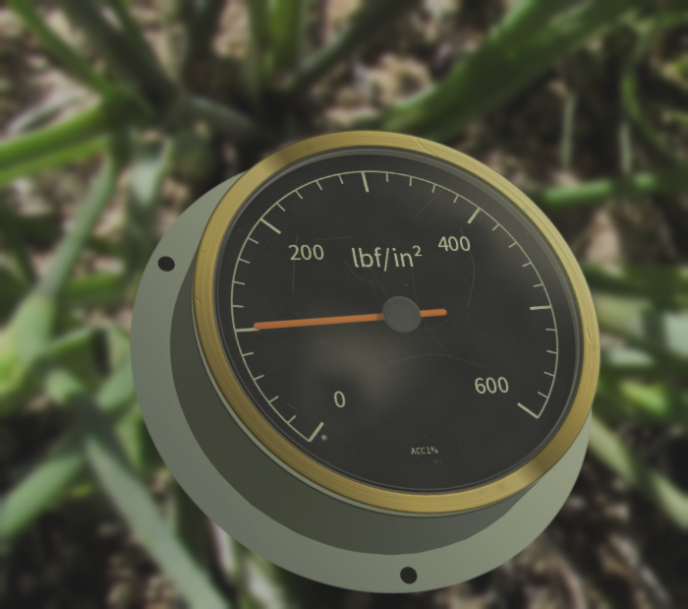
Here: **100** psi
